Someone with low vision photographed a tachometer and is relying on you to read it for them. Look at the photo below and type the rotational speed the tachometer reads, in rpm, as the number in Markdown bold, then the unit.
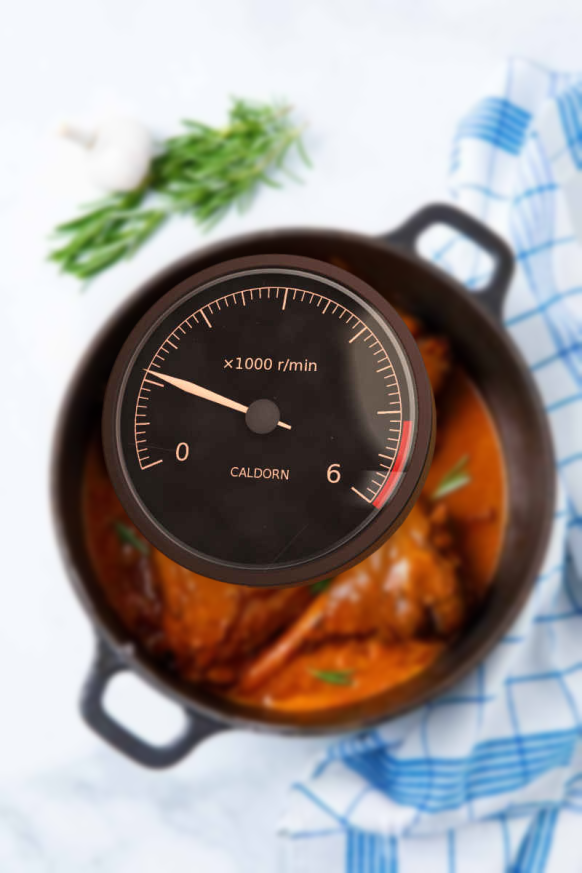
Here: **1100** rpm
